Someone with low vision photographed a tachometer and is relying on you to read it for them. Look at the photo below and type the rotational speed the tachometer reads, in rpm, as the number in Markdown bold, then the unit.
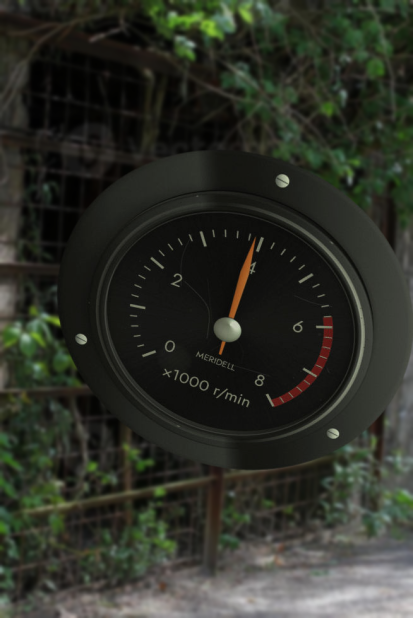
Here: **3900** rpm
